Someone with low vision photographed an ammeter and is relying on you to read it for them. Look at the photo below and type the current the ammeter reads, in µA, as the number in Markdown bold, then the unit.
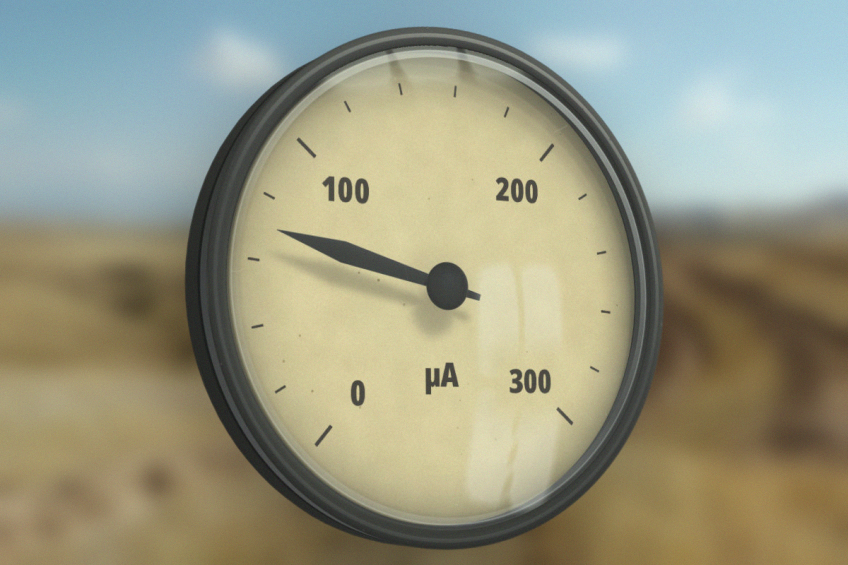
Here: **70** µA
